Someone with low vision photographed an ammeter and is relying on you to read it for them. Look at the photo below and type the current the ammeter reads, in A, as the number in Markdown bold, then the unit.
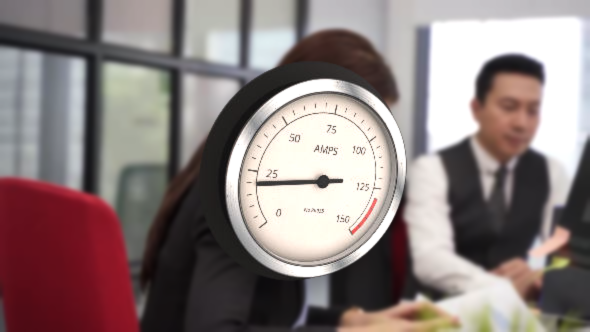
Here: **20** A
